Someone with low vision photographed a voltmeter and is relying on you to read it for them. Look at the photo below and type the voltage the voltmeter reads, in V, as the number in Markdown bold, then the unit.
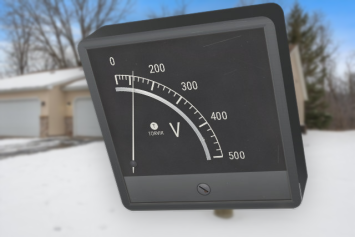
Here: **120** V
